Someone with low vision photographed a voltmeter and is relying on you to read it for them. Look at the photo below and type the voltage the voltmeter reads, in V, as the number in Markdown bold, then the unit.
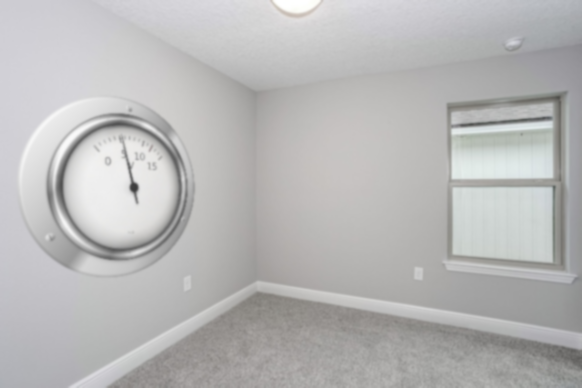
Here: **5** V
